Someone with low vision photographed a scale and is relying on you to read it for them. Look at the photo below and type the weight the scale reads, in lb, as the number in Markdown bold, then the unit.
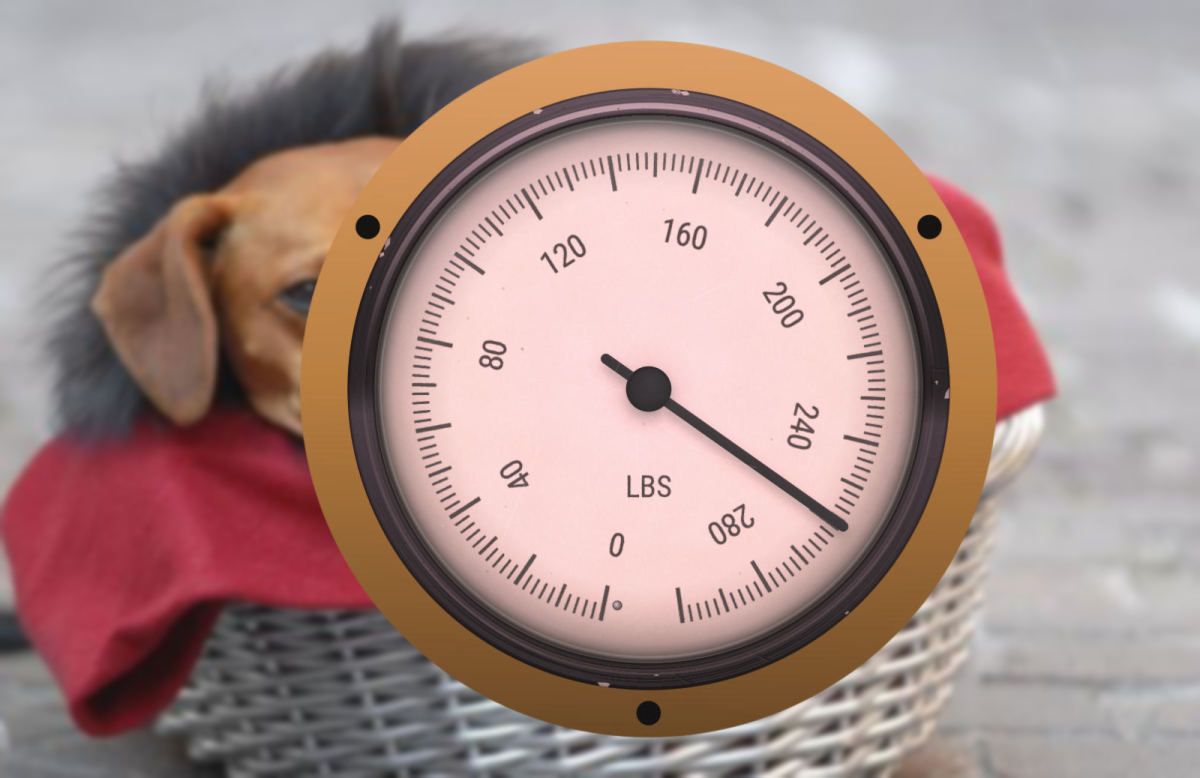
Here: **259** lb
